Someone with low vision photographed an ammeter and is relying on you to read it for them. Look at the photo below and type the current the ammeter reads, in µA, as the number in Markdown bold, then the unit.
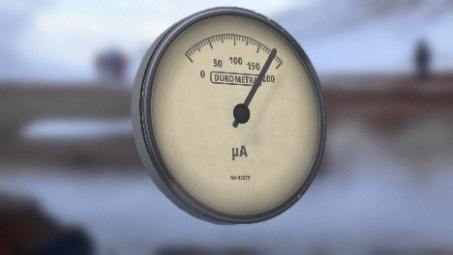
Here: **175** µA
